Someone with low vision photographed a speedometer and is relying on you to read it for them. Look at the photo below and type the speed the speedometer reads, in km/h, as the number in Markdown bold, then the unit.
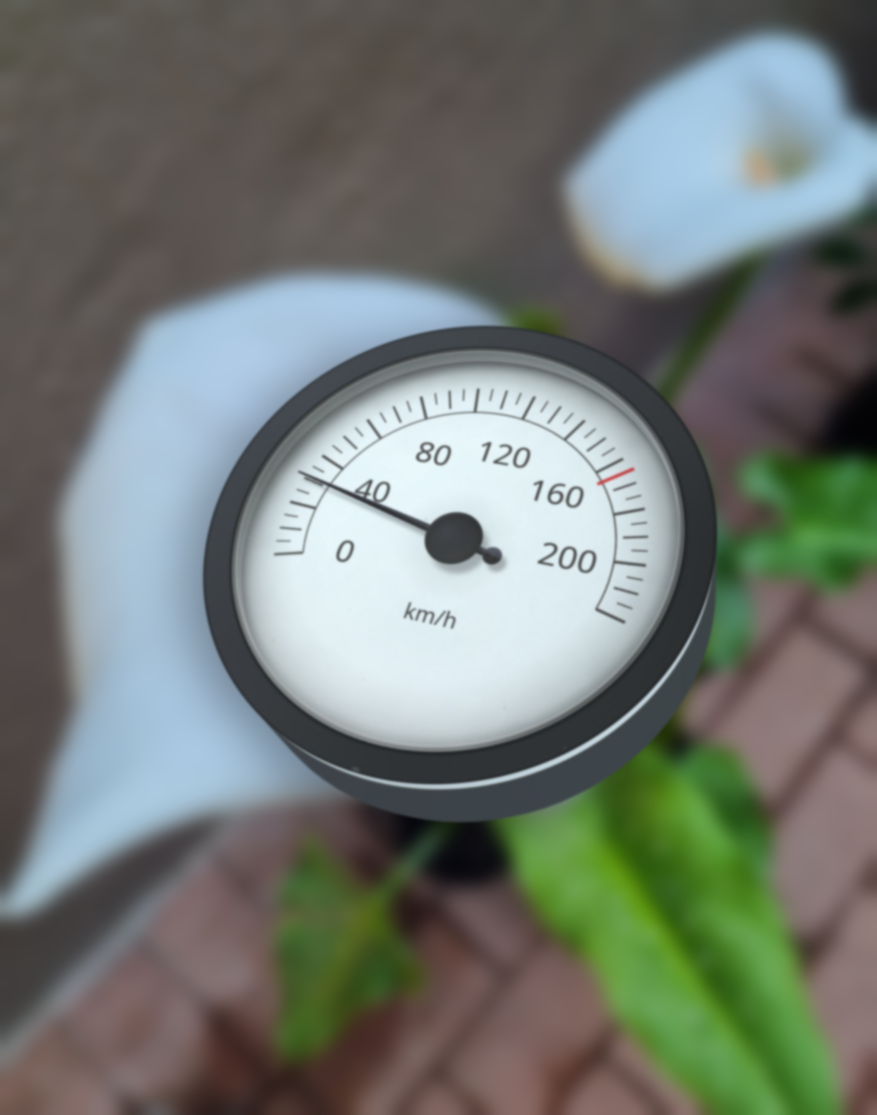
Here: **30** km/h
